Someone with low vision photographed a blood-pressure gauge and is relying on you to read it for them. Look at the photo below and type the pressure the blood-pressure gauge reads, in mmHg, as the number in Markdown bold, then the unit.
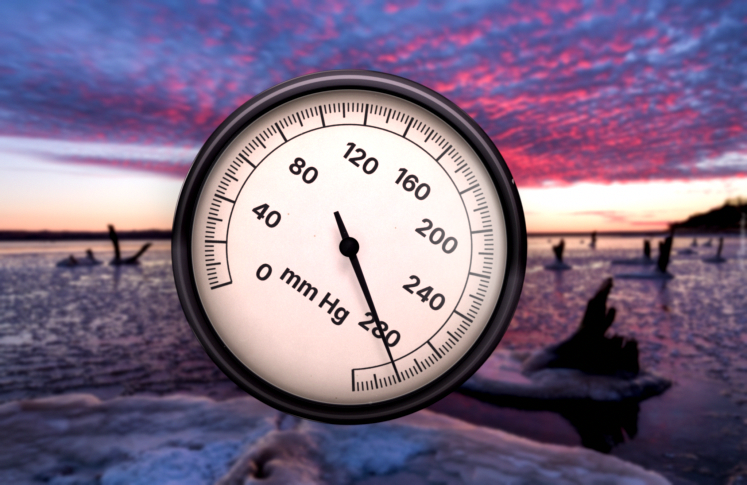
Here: **280** mmHg
